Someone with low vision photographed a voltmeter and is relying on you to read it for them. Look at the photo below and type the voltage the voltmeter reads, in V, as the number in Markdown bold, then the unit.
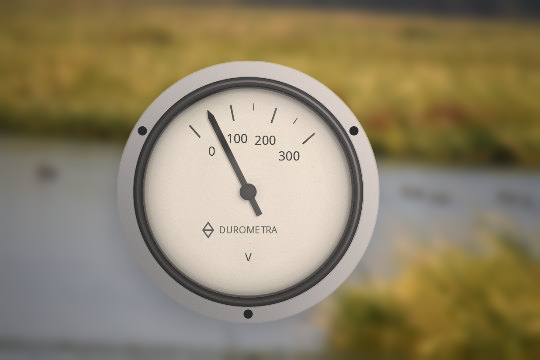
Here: **50** V
